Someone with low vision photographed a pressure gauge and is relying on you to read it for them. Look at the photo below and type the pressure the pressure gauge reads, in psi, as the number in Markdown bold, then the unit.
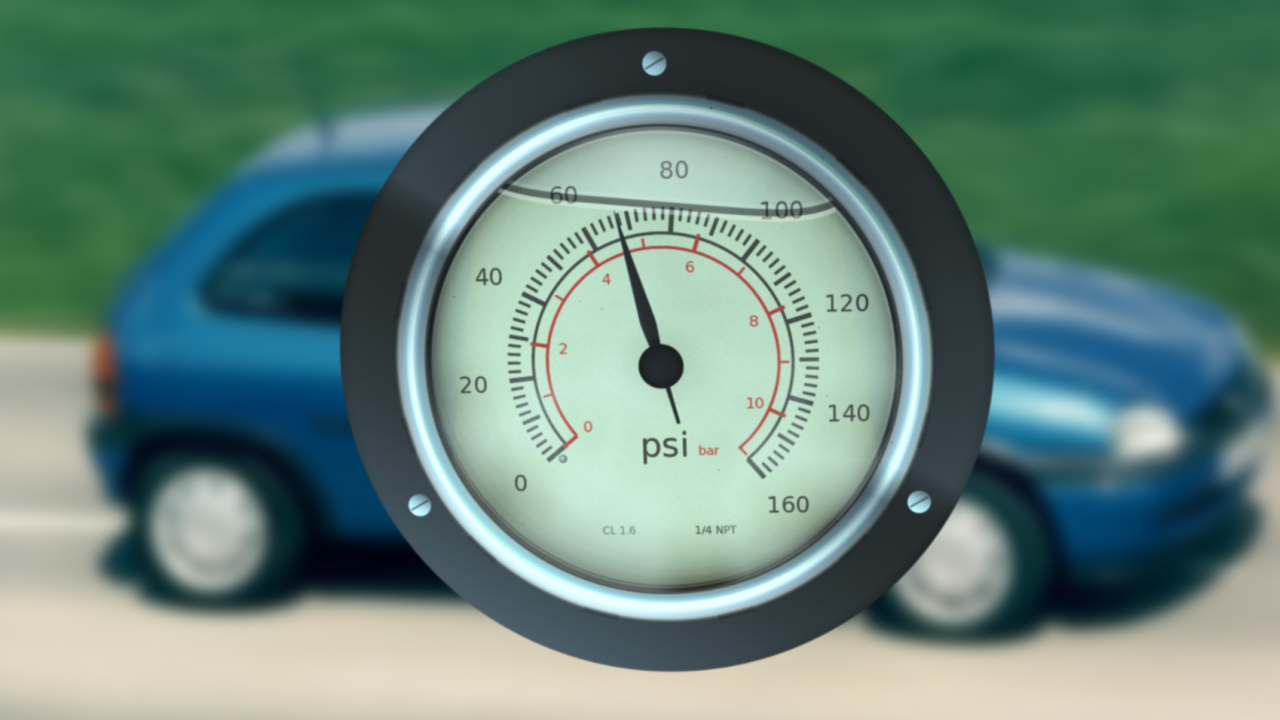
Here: **68** psi
